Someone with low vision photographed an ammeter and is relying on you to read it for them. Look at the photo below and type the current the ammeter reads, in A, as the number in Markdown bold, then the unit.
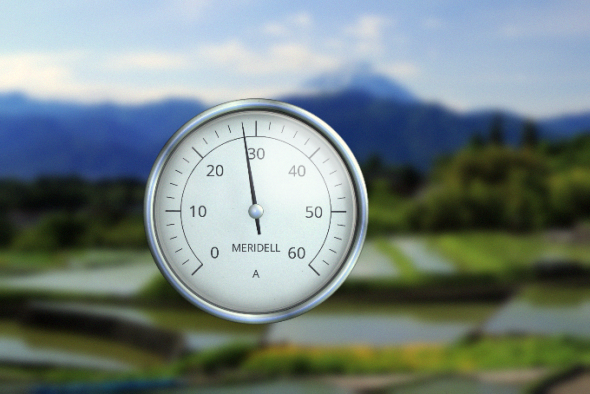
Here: **28** A
